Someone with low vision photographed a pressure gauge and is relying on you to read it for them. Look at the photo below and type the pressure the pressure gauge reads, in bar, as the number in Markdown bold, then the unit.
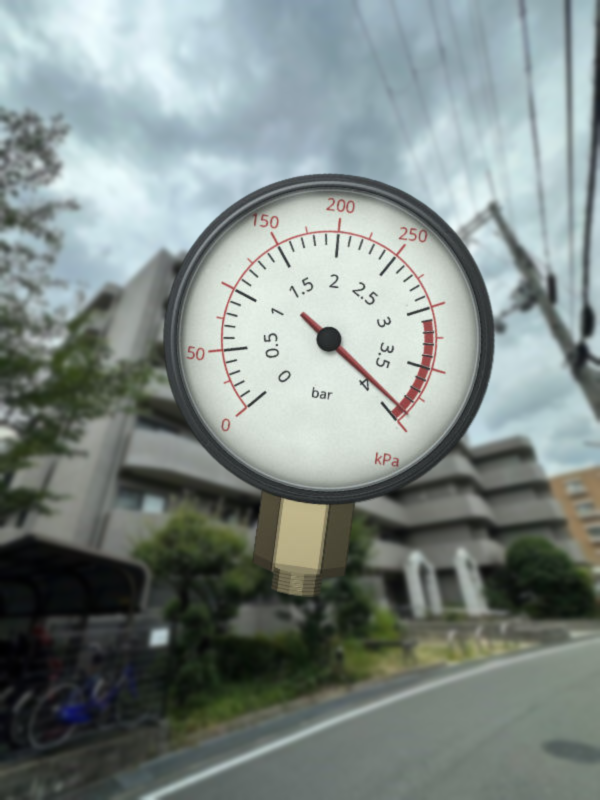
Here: **3.9** bar
